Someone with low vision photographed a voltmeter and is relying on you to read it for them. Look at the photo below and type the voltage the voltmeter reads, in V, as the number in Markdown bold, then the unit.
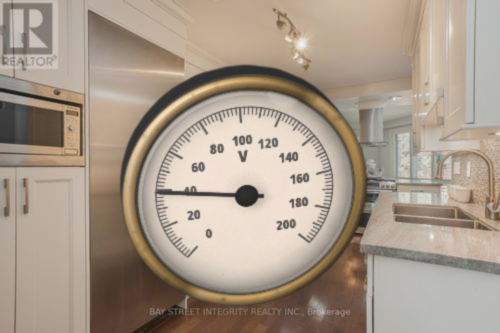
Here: **40** V
